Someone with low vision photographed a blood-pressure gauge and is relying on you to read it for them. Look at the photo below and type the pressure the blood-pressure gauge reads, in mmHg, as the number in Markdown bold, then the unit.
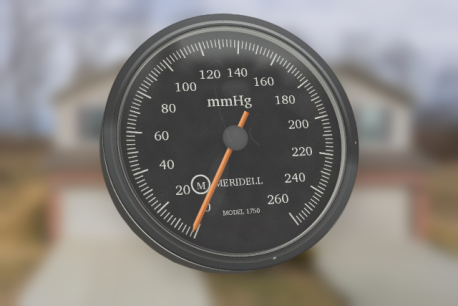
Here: **2** mmHg
